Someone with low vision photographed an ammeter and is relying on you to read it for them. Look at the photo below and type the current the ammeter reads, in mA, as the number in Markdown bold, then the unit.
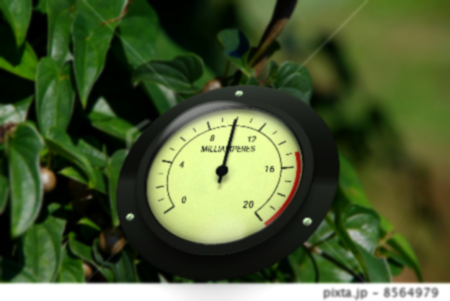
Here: **10** mA
